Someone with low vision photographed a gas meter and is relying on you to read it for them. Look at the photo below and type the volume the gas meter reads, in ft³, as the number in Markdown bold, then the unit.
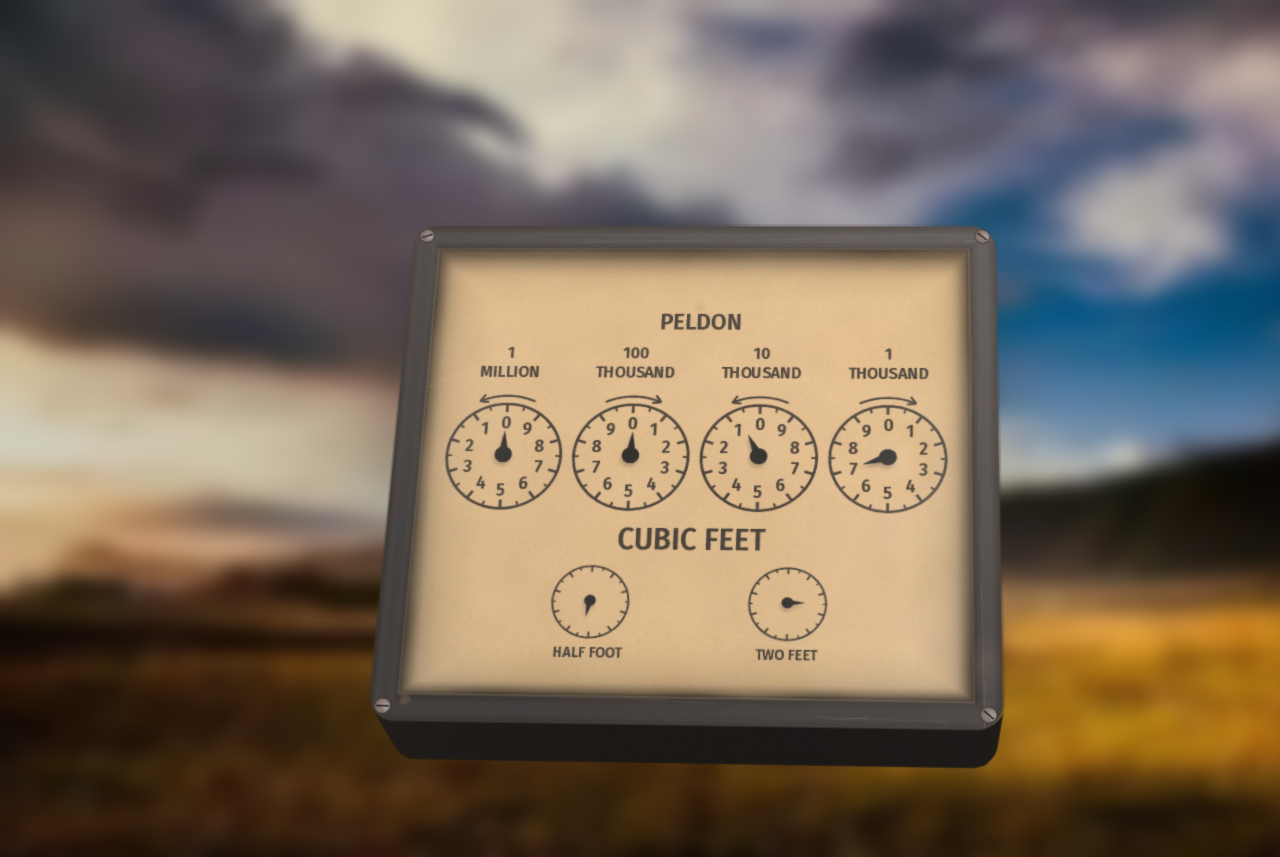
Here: **700** ft³
